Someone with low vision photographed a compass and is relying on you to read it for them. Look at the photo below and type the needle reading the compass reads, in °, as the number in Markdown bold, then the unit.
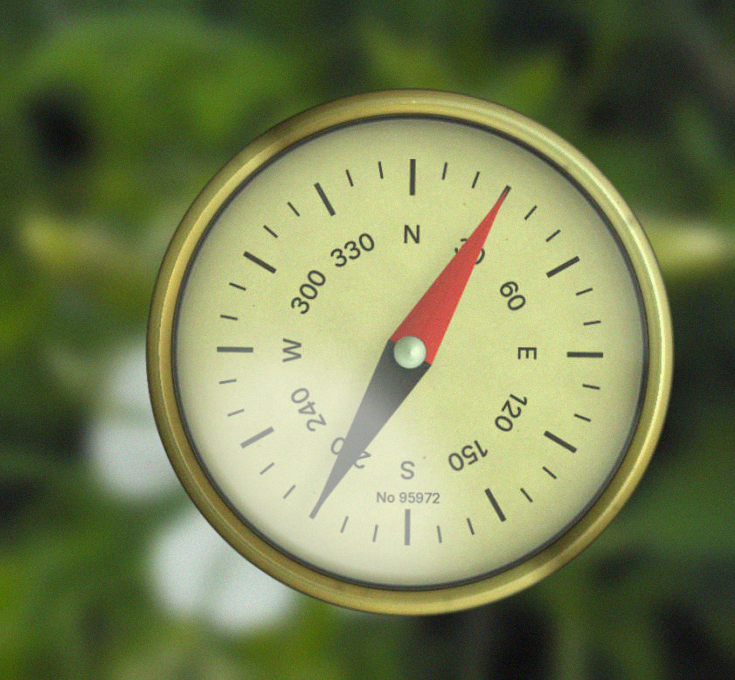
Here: **30** °
